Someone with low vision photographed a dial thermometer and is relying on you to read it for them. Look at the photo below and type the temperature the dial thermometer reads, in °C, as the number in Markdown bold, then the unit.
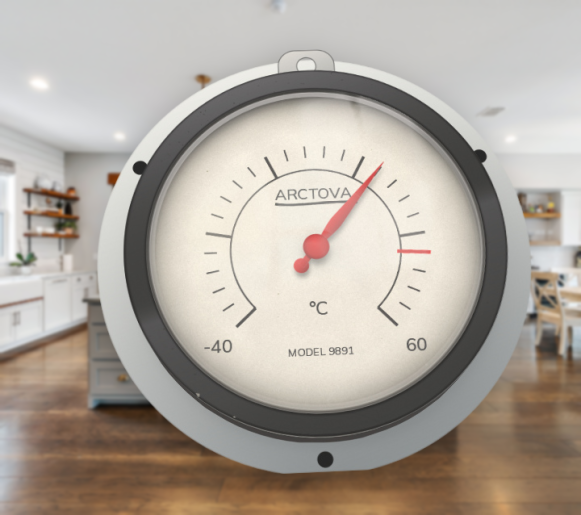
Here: **24** °C
